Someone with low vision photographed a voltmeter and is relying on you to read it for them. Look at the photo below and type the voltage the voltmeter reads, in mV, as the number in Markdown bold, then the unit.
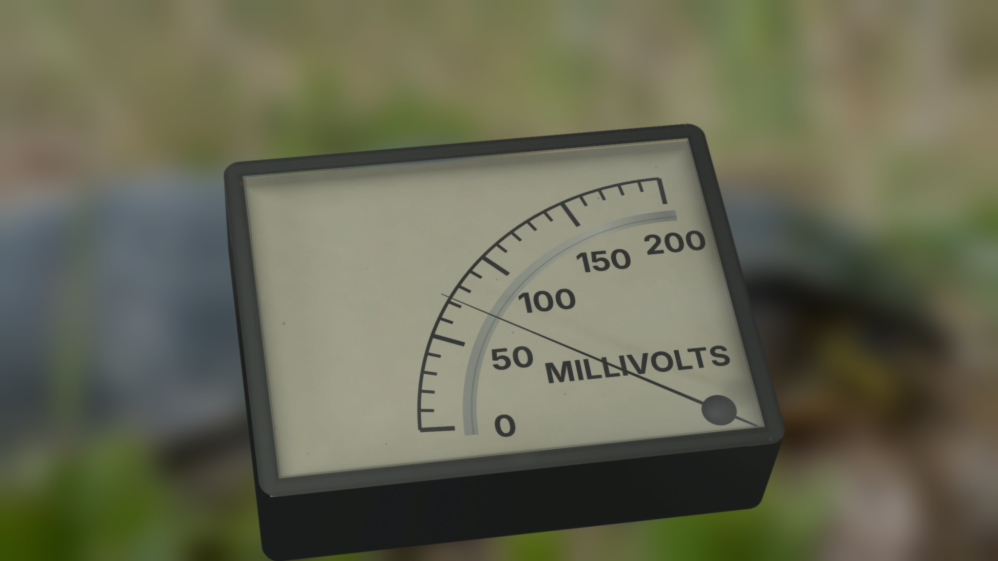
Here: **70** mV
